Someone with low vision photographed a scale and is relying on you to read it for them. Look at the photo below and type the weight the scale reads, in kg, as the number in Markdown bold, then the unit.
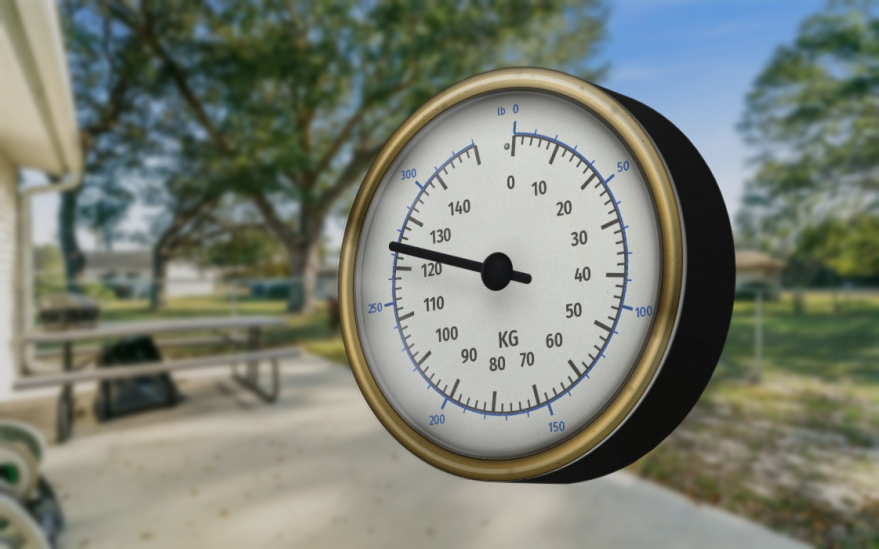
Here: **124** kg
